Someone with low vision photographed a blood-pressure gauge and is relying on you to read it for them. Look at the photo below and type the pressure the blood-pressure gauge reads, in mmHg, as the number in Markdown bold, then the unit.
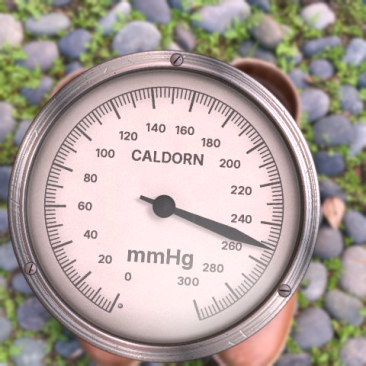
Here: **252** mmHg
